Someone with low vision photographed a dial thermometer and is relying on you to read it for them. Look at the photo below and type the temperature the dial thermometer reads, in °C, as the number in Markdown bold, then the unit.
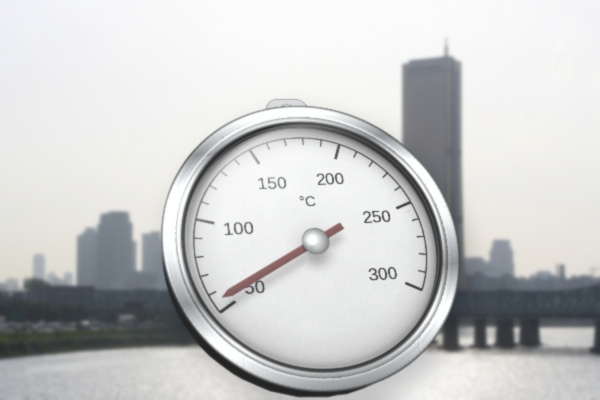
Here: **55** °C
